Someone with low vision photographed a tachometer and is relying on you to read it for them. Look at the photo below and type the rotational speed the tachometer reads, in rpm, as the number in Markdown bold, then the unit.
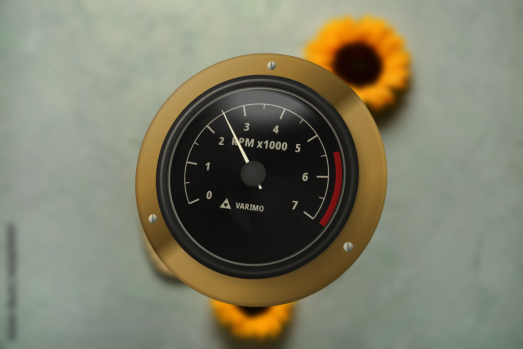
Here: **2500** rpm
